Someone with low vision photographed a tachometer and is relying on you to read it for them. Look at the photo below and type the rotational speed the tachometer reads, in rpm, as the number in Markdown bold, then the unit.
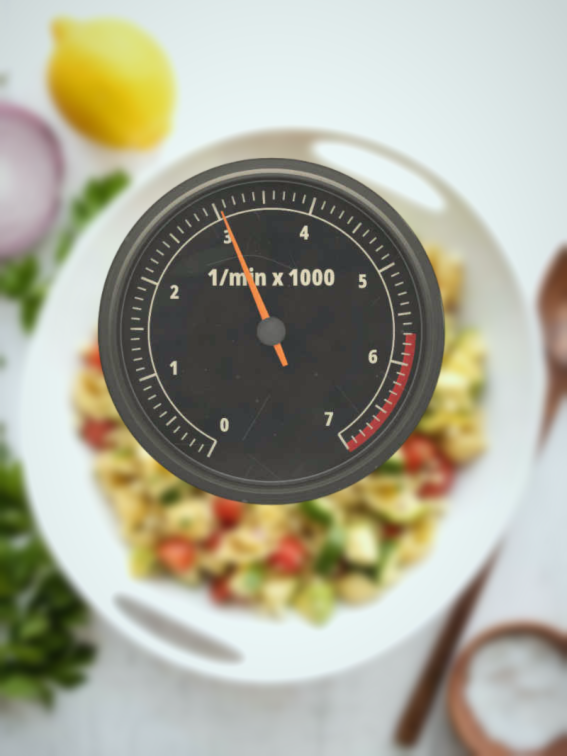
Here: **3050** rpm
